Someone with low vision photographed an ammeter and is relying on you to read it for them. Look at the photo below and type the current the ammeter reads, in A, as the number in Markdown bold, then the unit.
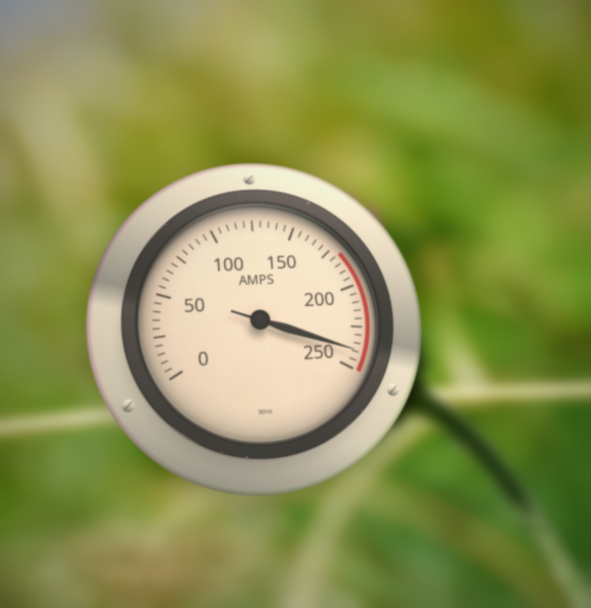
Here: **240** A
